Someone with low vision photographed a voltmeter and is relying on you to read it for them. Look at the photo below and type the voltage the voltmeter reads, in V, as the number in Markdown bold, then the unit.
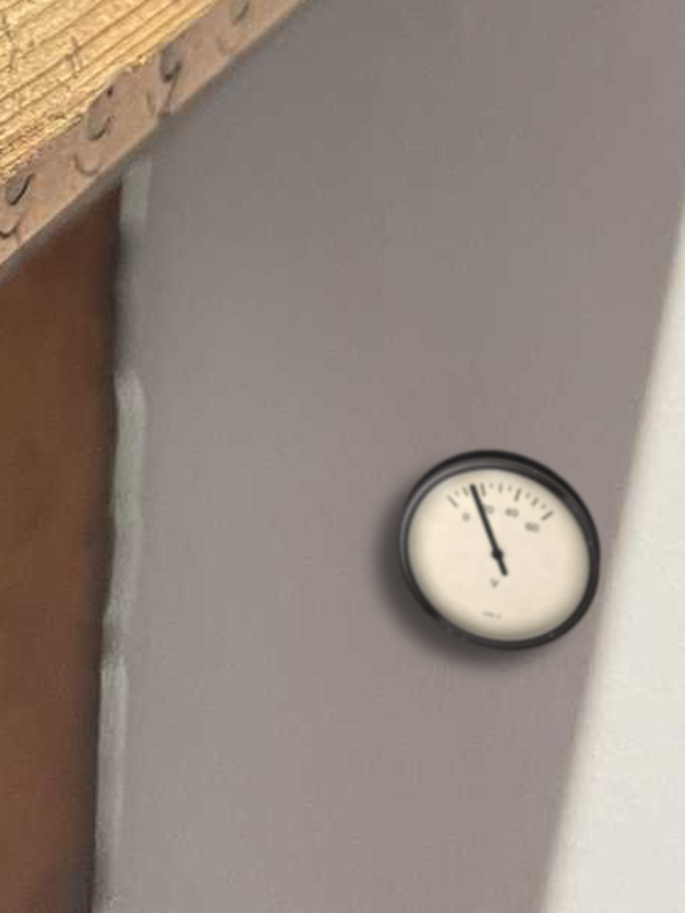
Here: **15** V
